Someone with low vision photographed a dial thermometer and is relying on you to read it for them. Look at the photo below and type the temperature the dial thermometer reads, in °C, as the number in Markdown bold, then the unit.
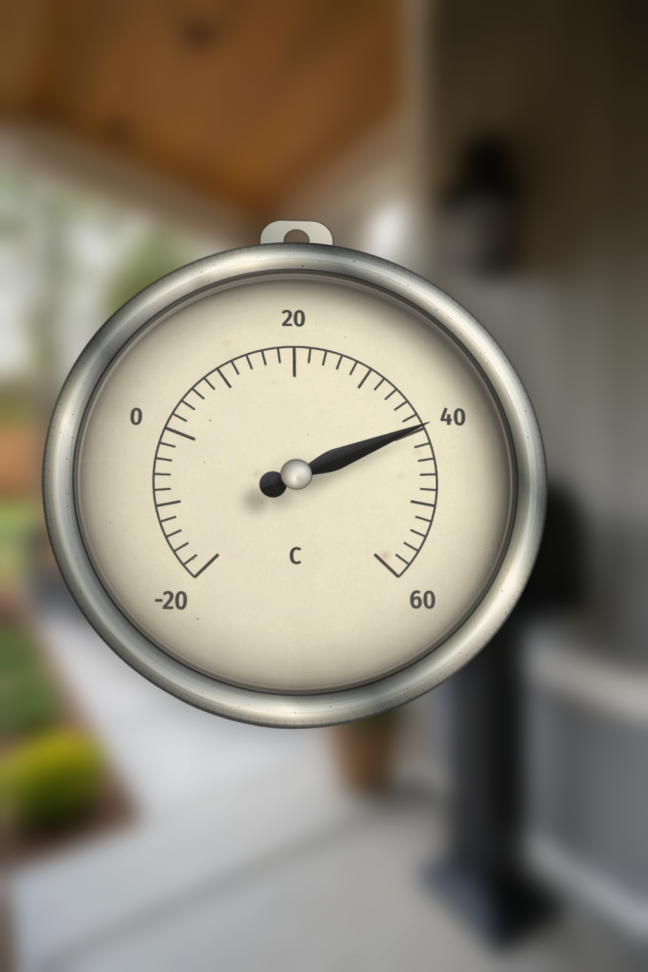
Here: **40** °C
